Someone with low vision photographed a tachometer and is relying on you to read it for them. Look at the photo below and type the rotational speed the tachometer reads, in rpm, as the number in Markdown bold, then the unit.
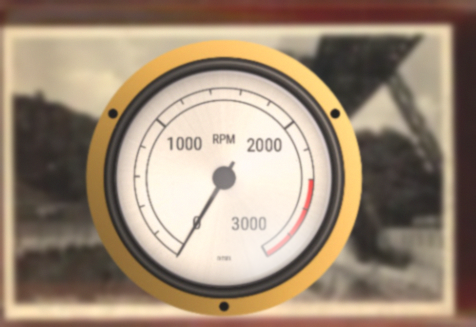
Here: **0** rpm
